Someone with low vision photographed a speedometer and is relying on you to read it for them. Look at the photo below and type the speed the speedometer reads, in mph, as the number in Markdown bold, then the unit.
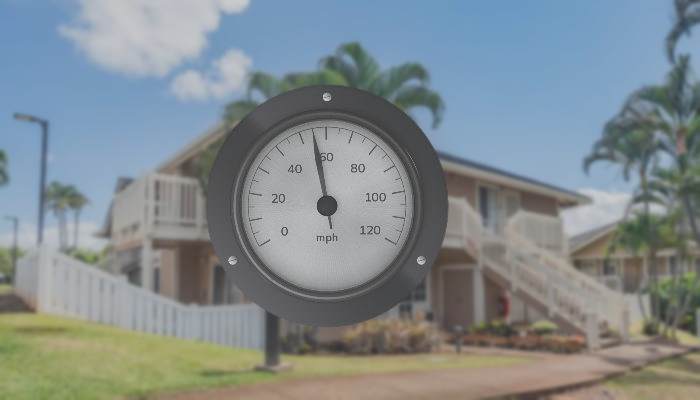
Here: **55** mph
